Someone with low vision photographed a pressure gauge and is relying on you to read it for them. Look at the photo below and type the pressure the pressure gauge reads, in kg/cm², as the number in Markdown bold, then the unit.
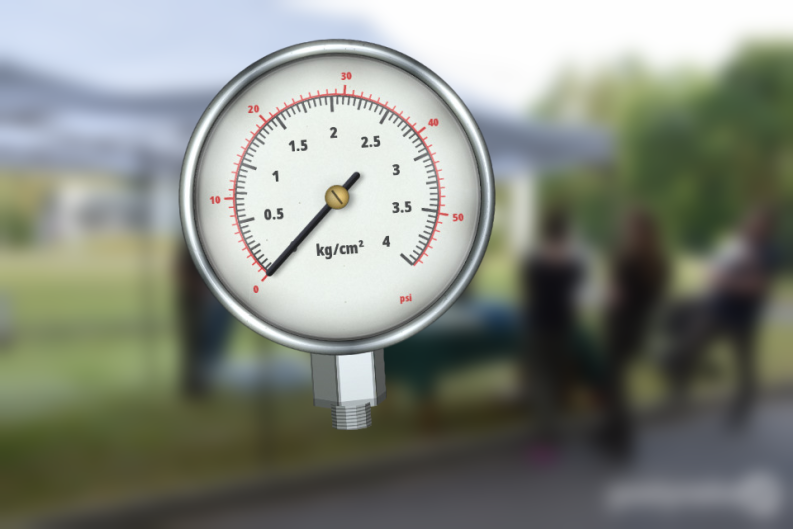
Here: **0** kg/cm²
